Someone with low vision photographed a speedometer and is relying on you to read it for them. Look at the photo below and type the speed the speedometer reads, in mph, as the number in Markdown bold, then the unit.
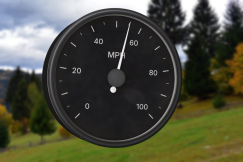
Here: **55** mph
